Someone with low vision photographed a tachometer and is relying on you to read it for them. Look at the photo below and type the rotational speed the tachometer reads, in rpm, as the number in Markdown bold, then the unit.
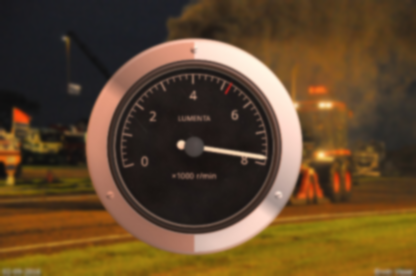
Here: **7800** rpm
